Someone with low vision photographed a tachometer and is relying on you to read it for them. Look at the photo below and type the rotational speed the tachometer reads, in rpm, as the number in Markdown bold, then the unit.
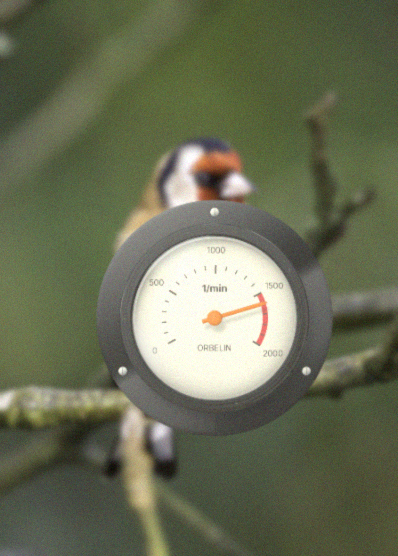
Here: **1600** rpm
